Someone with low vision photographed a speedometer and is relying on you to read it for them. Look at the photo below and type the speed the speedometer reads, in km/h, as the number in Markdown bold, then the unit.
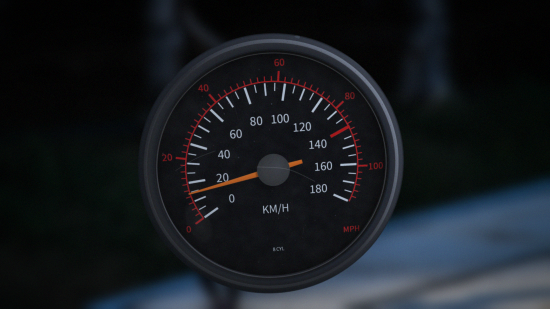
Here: **15** km/h
